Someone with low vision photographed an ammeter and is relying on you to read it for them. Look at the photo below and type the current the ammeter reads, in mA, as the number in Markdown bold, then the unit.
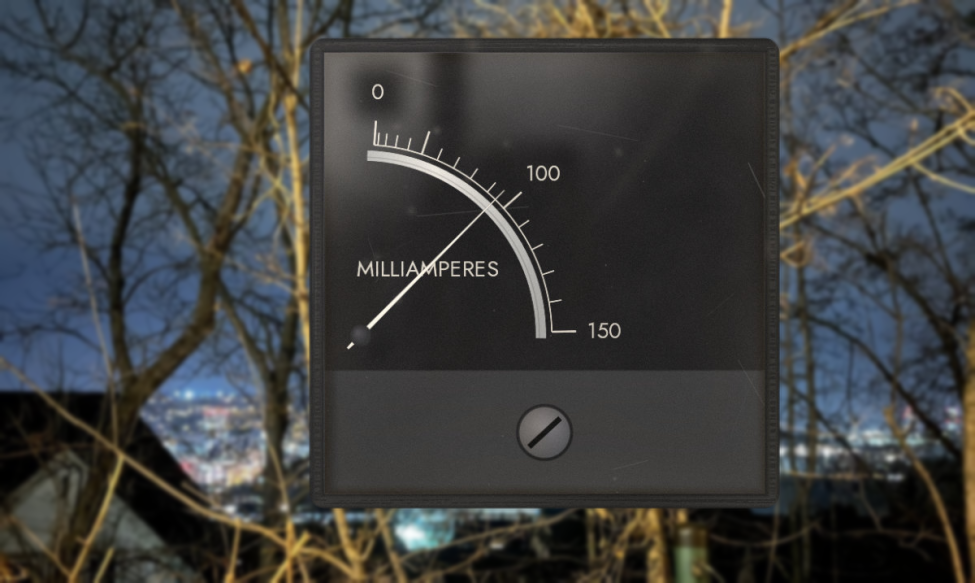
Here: **95** mA
